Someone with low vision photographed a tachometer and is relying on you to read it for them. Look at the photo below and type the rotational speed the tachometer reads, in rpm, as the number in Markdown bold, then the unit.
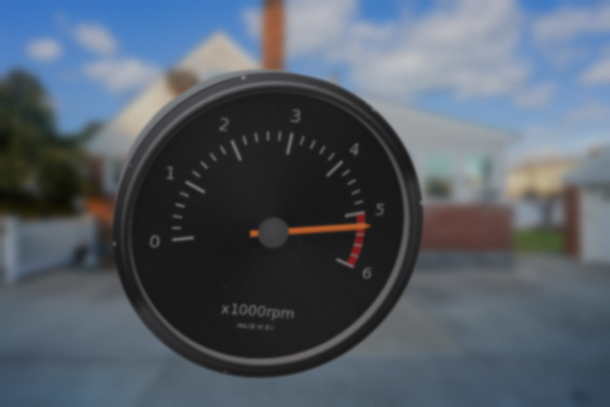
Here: **5200** rpm
